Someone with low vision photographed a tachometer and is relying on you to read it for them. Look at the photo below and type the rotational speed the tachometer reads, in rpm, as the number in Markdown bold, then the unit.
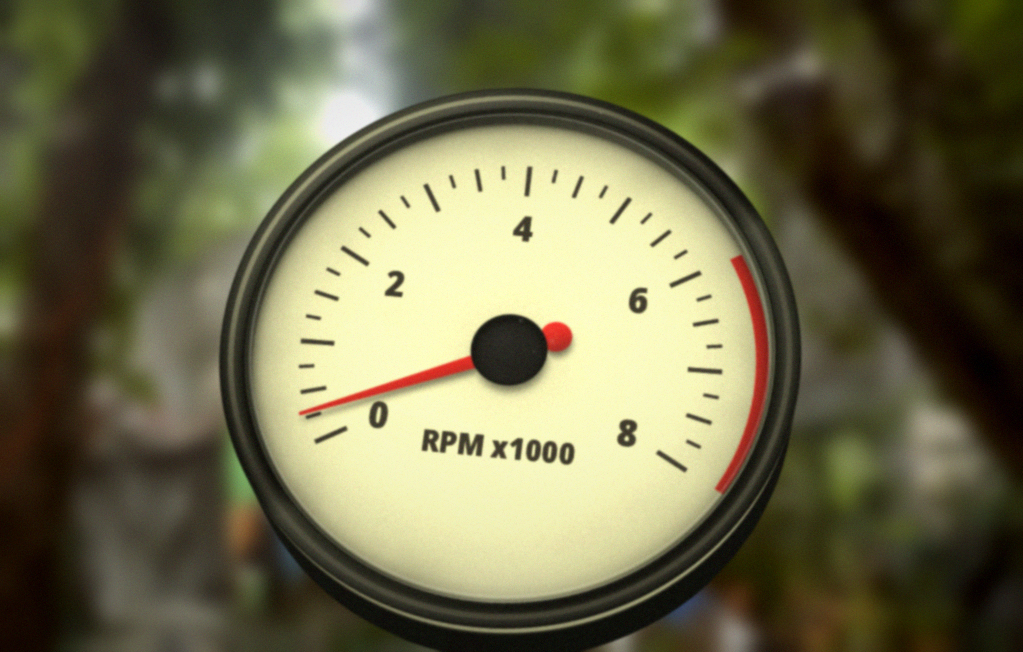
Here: **250** rpm
